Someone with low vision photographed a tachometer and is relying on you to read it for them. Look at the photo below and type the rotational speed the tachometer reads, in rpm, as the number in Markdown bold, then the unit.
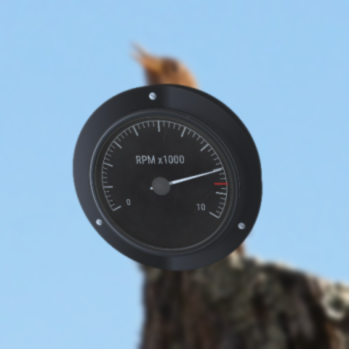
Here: **8000** rpm
